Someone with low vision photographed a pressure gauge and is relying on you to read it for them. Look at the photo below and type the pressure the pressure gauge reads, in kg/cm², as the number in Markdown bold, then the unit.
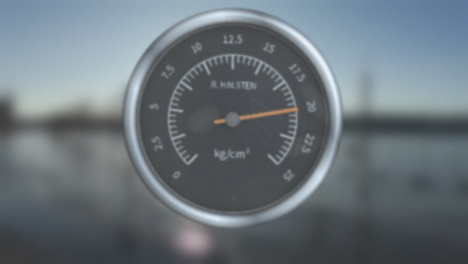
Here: **20** kg/cm²
